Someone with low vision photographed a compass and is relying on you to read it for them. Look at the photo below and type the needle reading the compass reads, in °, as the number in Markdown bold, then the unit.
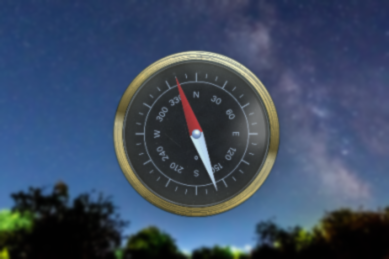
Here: **340** °
